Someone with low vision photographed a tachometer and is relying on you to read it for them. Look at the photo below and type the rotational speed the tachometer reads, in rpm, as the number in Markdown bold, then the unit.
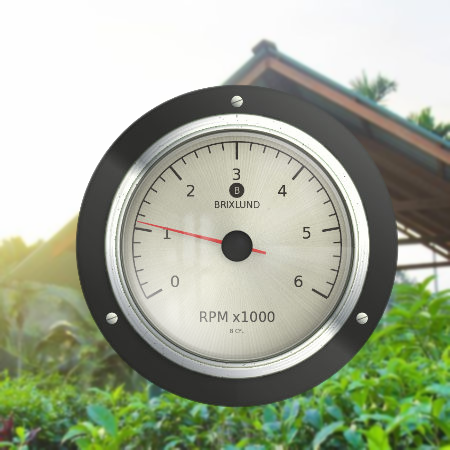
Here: **1100** rpm
